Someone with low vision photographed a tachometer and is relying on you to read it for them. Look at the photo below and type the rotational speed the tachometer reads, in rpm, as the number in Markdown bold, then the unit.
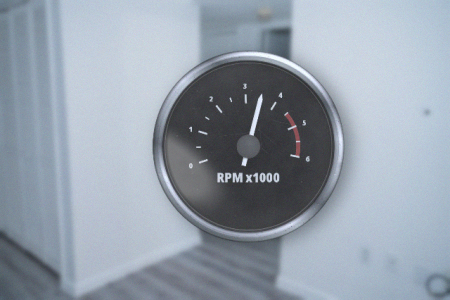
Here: **3500** rpm
